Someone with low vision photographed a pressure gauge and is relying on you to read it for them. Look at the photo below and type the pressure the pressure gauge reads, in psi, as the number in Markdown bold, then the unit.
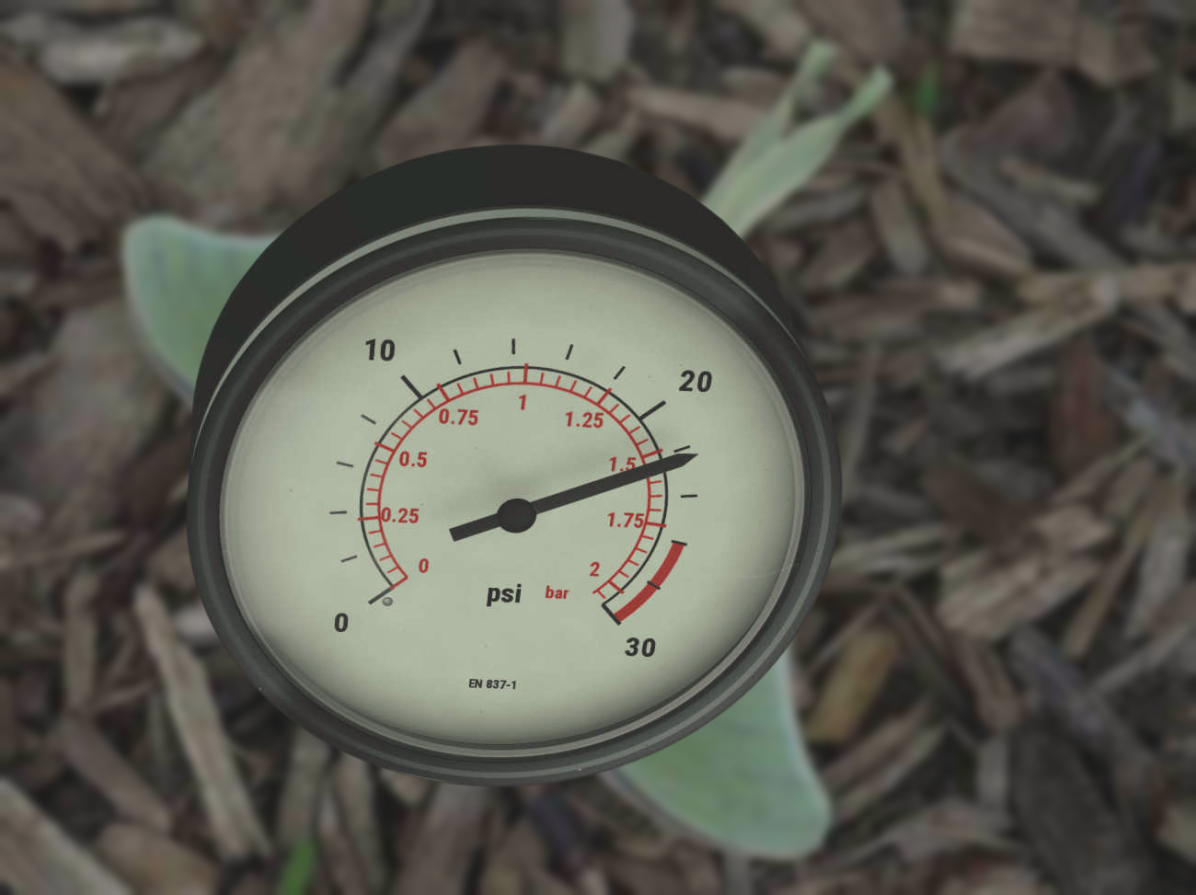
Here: **22** psi
